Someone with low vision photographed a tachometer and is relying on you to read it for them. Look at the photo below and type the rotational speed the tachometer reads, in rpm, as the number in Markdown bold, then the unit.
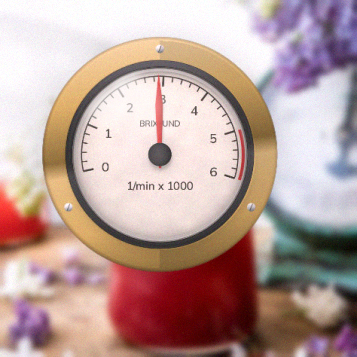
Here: **2900** rpm
